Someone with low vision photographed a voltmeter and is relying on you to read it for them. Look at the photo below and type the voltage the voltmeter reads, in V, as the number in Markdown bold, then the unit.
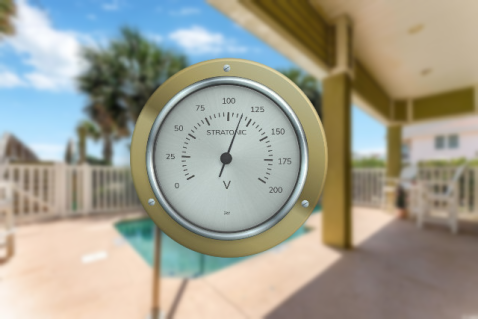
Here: **115** V
